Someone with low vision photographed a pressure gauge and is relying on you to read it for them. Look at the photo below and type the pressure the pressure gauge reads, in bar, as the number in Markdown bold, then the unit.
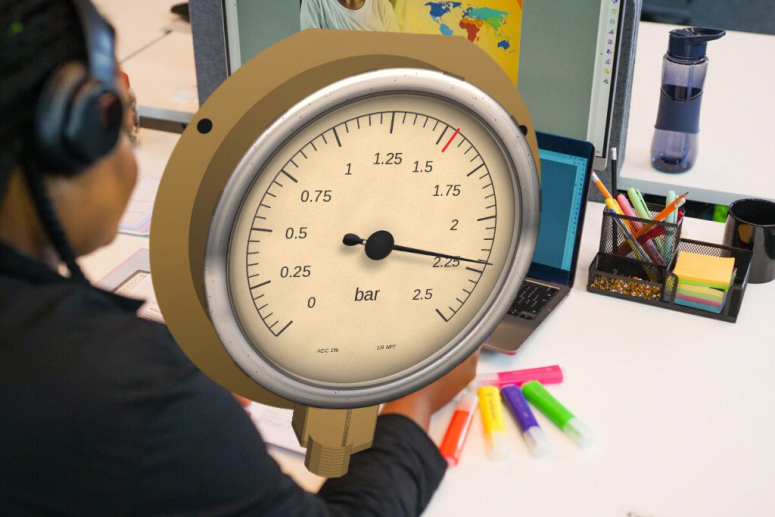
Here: **2.2** bar
